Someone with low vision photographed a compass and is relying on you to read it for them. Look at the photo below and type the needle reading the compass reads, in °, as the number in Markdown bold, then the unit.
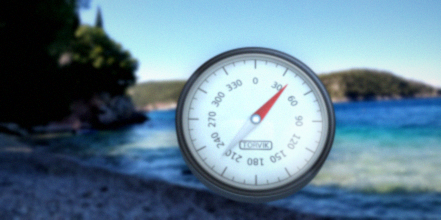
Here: **40** °
